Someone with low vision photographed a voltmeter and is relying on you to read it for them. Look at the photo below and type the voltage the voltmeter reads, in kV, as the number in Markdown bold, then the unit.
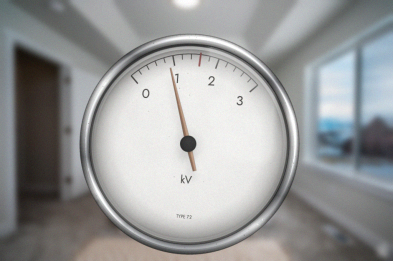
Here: **0.9** kV
